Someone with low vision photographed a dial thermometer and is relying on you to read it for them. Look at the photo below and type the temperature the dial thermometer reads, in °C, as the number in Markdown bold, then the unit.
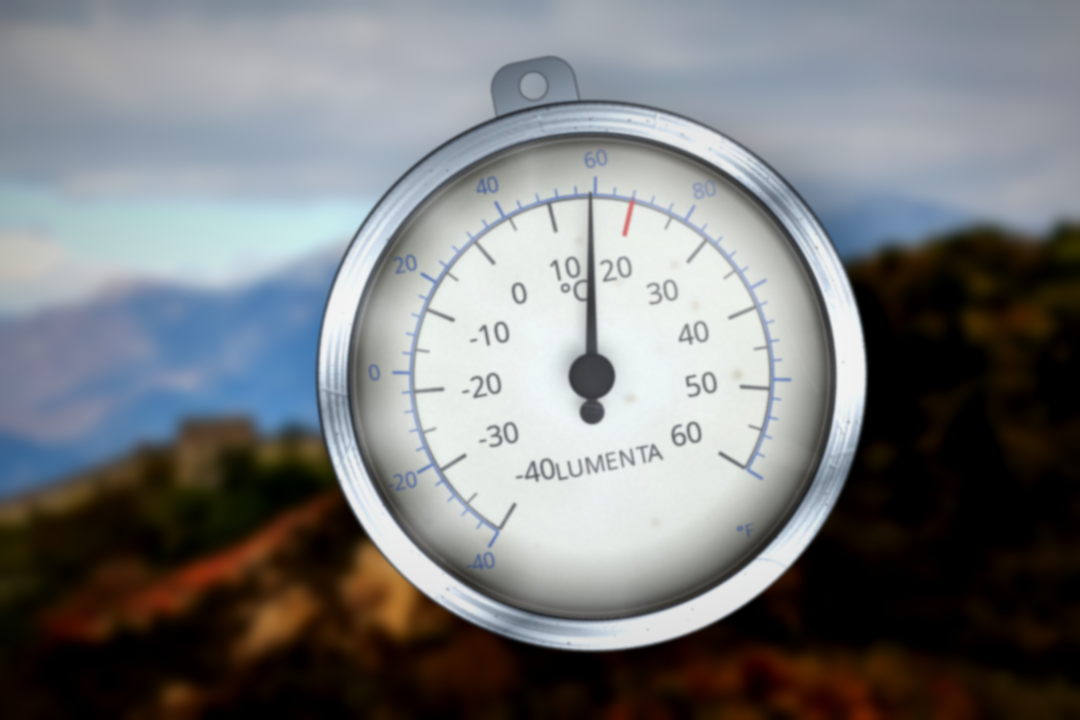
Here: **15** °C
